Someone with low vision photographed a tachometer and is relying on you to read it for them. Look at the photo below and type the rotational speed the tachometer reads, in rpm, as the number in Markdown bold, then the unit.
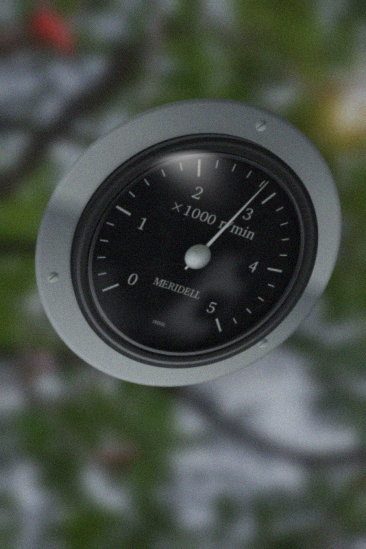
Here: **2800** rpm
